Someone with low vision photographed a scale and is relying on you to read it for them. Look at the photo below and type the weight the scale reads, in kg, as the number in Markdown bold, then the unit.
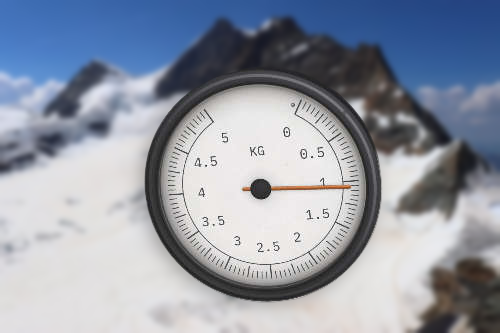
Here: **1.05** kg
